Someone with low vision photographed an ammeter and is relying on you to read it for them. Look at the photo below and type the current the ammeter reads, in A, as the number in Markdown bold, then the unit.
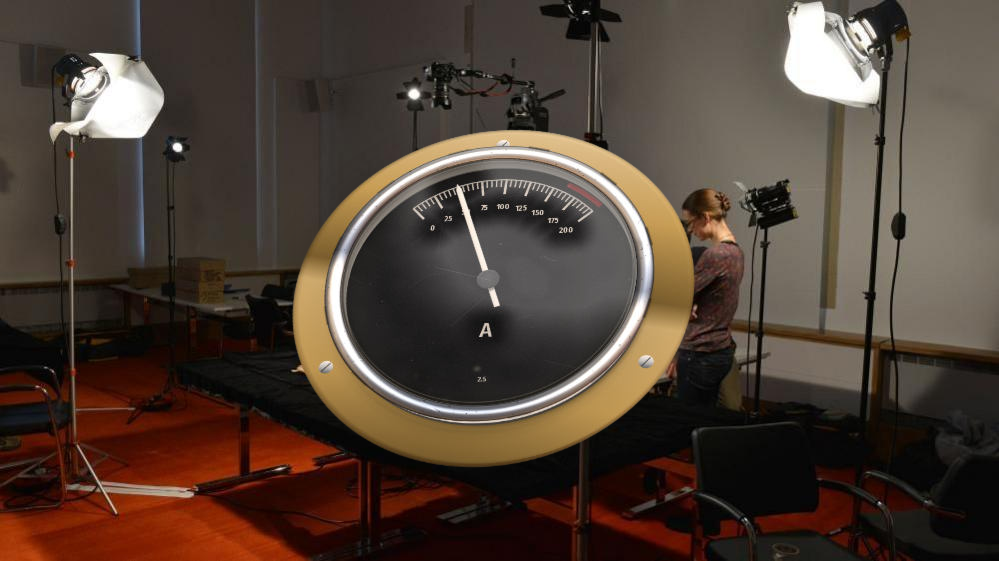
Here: **50** A
